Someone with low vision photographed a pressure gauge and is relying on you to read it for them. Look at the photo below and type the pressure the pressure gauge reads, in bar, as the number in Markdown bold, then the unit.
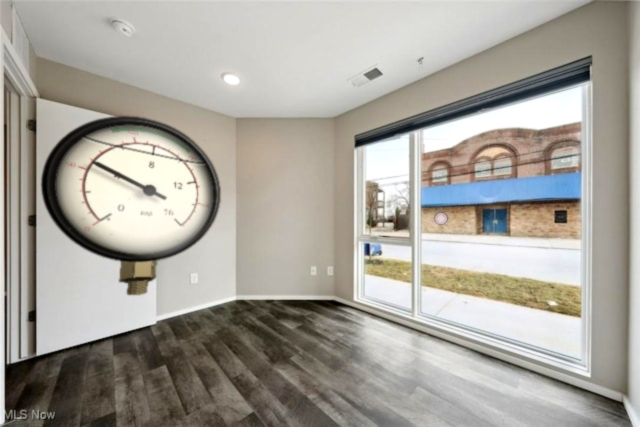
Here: **4** bar
